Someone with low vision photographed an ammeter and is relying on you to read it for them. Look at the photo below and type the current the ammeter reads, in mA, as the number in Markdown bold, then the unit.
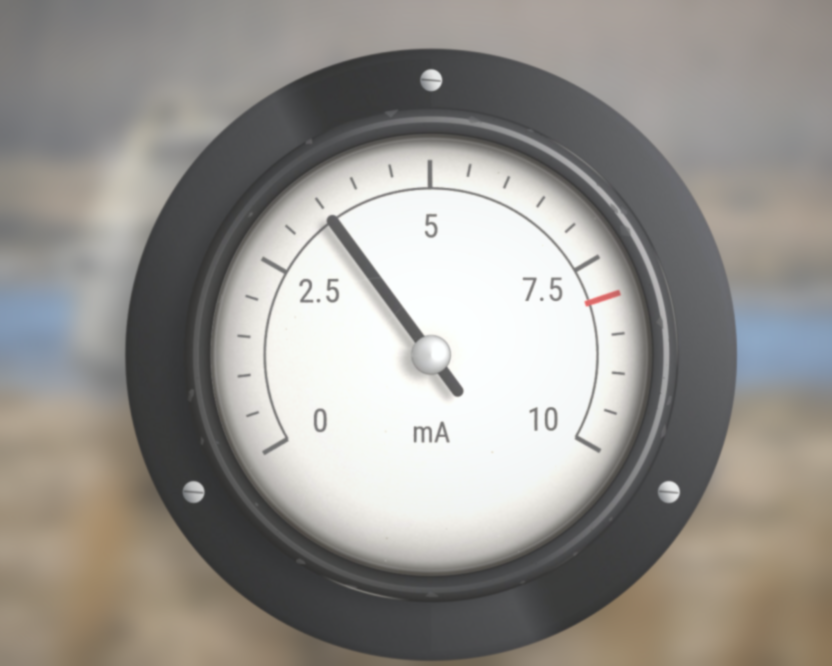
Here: **3.5** mA
